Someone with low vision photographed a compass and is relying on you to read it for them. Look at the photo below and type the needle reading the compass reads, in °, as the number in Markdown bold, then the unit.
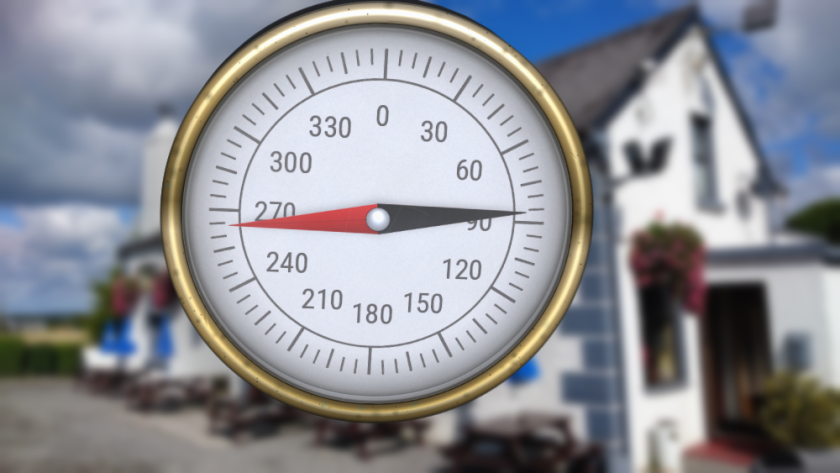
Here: **265** °
